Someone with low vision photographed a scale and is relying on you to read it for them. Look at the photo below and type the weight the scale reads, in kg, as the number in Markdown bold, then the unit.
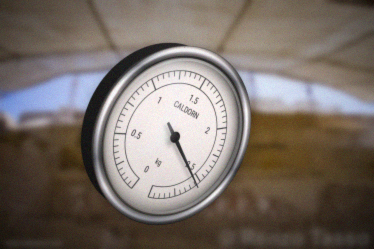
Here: **2.55** kg
